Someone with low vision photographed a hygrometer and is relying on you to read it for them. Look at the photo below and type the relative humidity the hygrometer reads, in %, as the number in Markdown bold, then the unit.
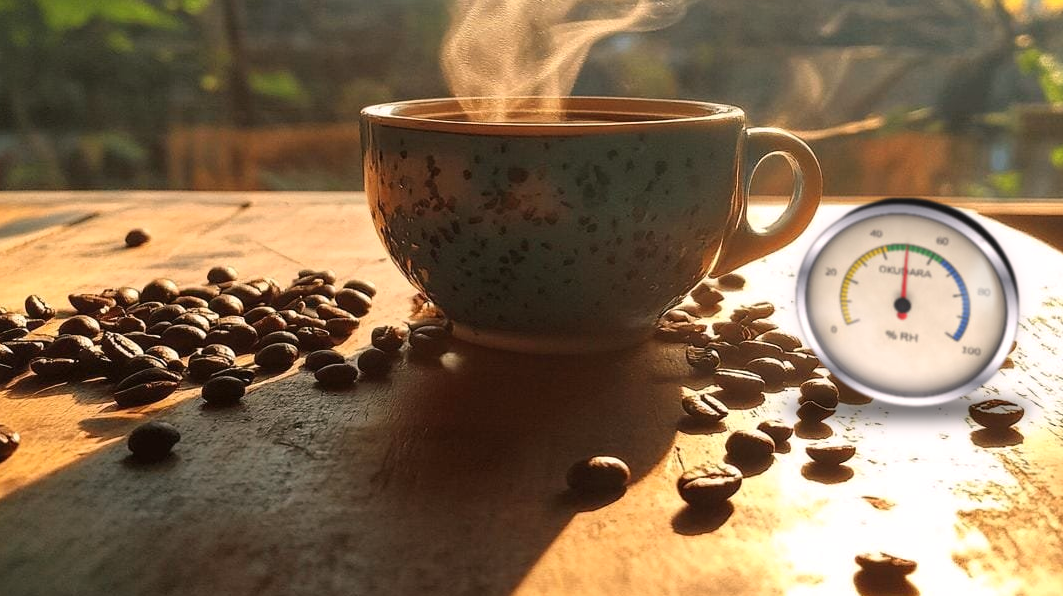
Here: **50** %
